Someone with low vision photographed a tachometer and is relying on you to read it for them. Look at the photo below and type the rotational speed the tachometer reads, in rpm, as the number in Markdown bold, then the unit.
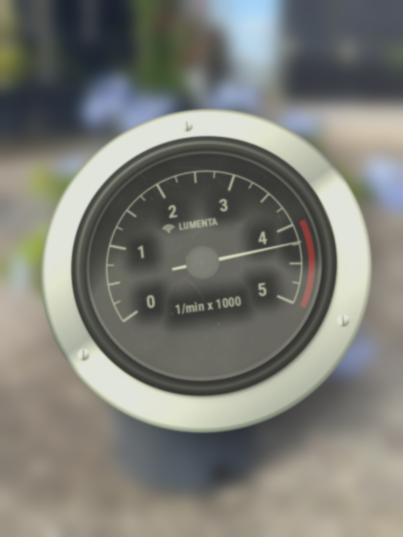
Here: **4250** rpm
